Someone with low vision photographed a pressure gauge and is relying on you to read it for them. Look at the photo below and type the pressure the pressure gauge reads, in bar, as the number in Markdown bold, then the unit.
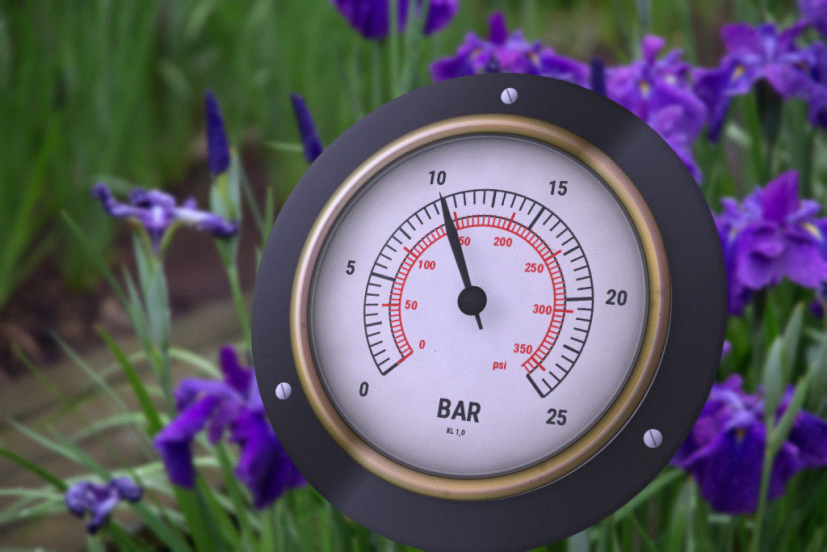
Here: **10** bar
